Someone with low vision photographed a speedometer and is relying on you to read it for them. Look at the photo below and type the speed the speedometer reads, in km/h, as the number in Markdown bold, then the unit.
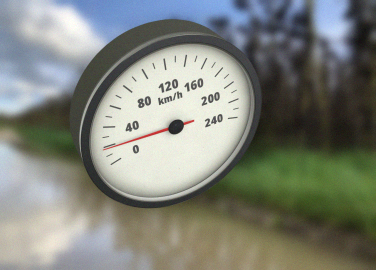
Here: **20** km/h
